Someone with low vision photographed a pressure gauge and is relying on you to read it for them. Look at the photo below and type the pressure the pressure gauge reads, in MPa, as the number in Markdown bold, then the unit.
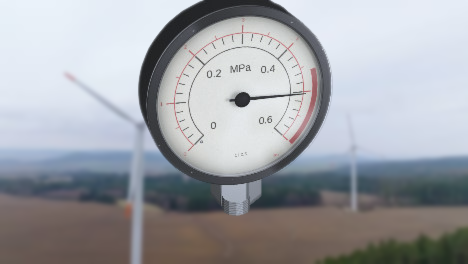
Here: **0.5** MPa
